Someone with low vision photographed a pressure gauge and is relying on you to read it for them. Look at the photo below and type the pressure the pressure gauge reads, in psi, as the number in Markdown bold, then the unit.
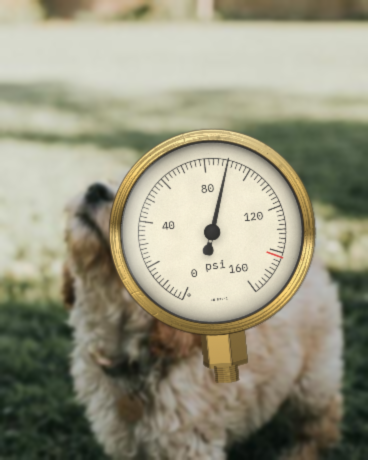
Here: **90** psi
